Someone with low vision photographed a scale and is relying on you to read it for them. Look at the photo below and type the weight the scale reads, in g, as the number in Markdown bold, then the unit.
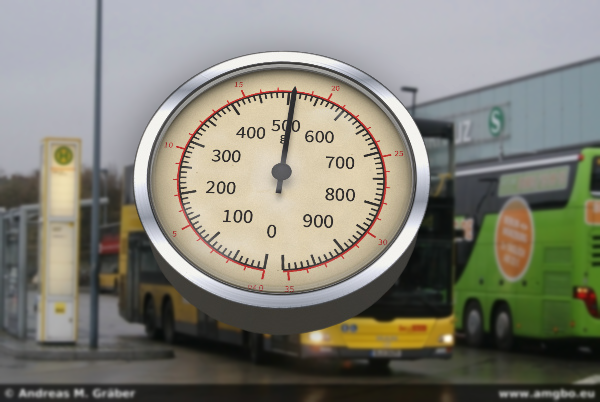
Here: **510** g
